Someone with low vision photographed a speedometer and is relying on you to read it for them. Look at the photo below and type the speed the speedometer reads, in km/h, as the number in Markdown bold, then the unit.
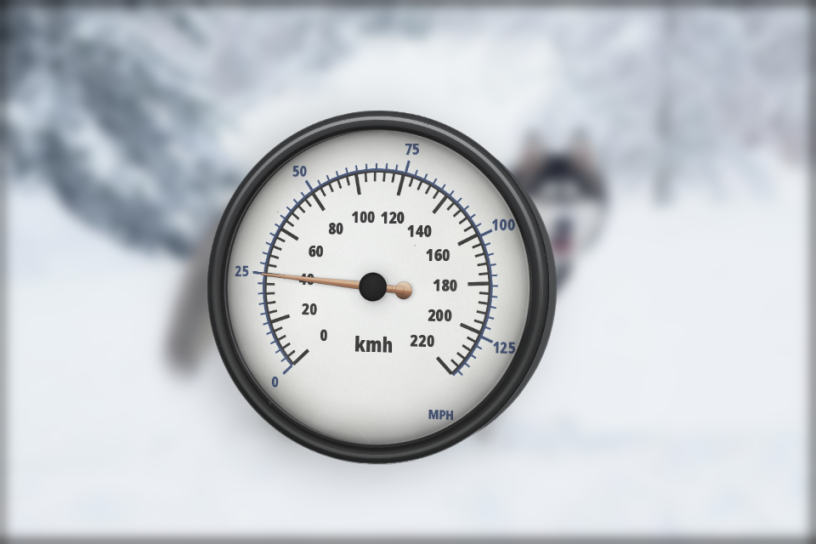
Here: **40** km/h
